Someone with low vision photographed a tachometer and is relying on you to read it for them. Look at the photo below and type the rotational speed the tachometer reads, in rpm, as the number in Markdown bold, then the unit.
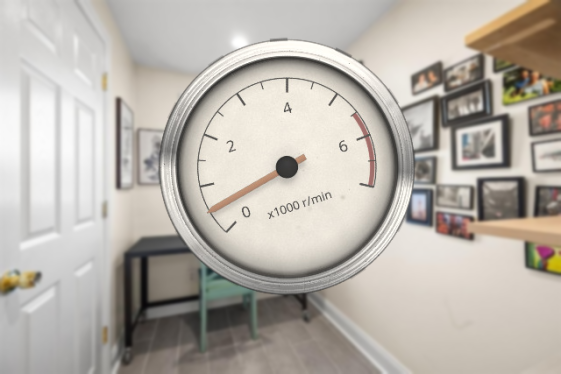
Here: **500** rpm
